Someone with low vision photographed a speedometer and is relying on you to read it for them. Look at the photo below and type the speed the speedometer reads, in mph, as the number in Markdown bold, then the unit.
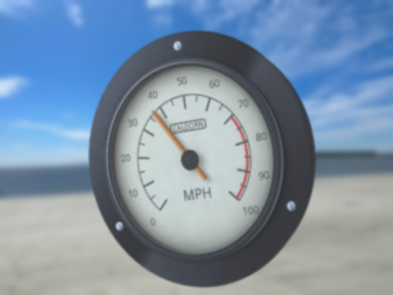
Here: **37.5** mph
